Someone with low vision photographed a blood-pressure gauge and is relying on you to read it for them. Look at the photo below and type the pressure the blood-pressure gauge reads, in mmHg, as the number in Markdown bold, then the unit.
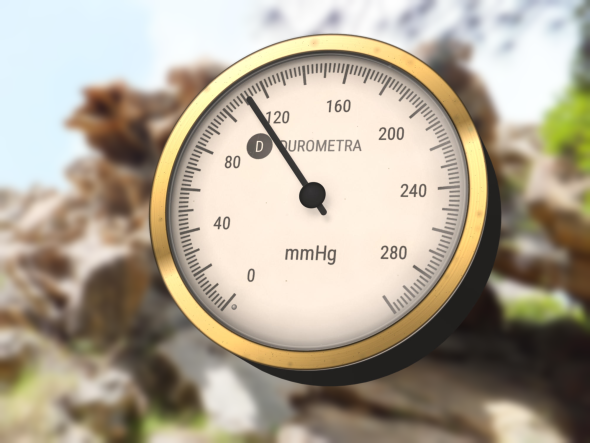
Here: **112** mmHg
